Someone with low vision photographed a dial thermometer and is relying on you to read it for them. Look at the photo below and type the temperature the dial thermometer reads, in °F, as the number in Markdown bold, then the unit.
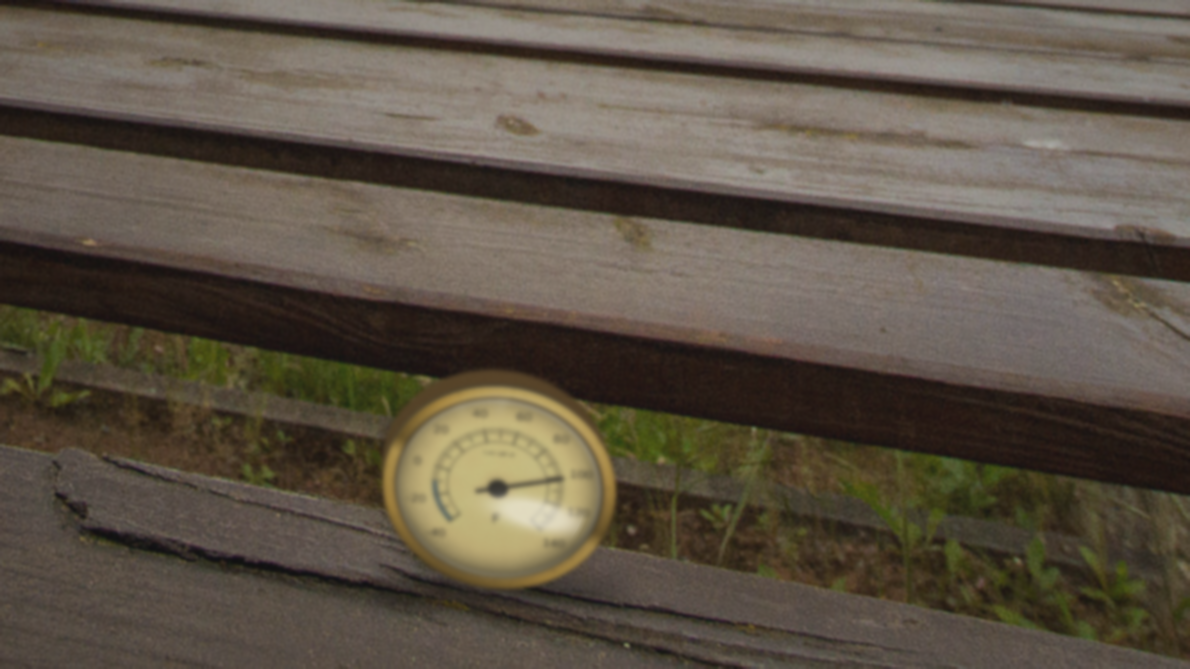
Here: **100** °F
